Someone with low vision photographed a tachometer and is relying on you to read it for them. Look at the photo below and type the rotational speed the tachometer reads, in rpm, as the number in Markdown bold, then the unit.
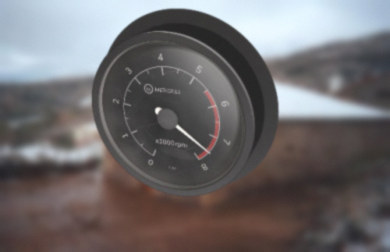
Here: **7500** rpm
